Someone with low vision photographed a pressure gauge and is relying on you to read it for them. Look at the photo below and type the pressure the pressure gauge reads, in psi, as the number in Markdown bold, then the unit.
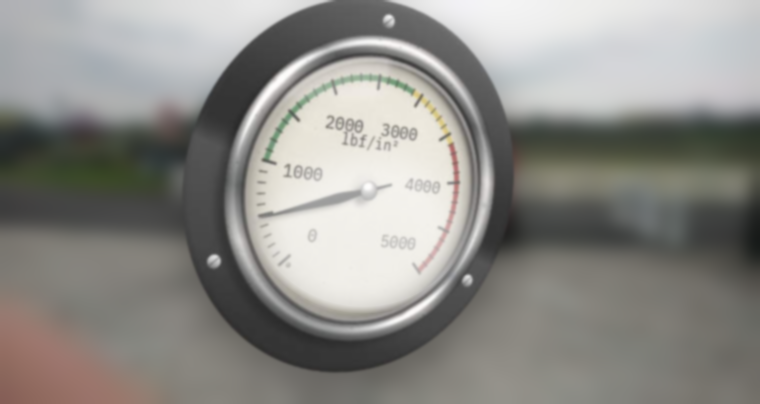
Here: **500** psi
